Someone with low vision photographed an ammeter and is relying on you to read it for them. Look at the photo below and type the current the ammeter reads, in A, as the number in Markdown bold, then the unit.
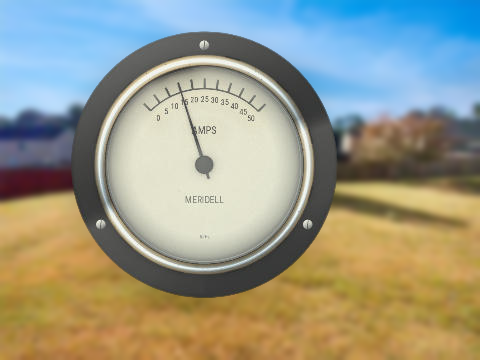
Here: **15** A
